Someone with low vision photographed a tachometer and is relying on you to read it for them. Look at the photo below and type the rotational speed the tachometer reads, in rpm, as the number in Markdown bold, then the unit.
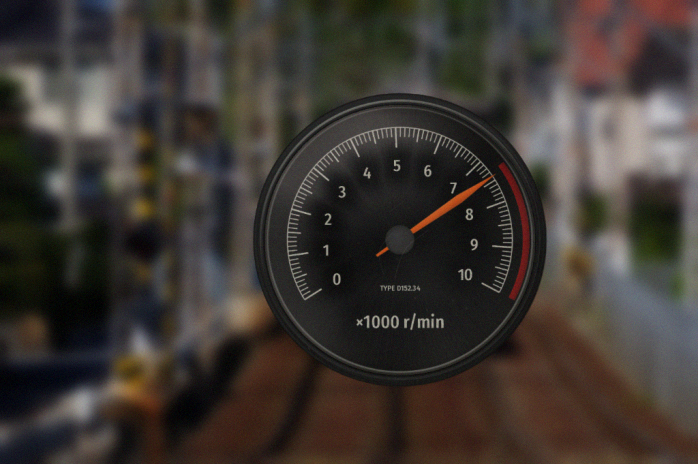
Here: **7400** rpm
